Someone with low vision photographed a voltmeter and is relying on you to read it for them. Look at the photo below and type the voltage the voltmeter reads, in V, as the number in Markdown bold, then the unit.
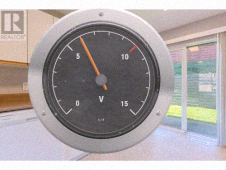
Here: **6** V
